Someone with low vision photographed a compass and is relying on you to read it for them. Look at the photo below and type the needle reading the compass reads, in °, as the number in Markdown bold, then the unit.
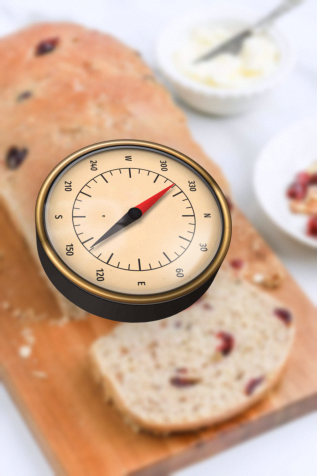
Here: **320** °
